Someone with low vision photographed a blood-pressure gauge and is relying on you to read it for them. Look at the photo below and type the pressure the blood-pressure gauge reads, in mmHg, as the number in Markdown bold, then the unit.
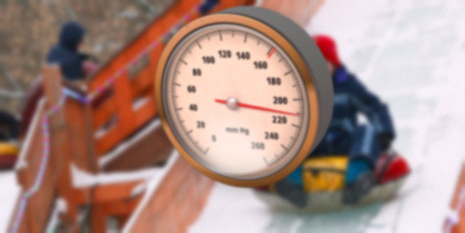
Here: **210** mmHg
